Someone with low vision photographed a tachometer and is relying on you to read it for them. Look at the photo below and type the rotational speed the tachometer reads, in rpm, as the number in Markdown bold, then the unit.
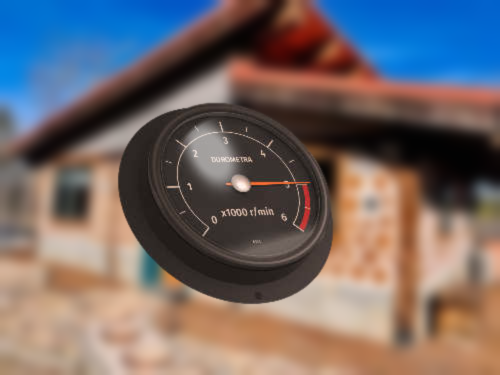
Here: **5000** rpm
